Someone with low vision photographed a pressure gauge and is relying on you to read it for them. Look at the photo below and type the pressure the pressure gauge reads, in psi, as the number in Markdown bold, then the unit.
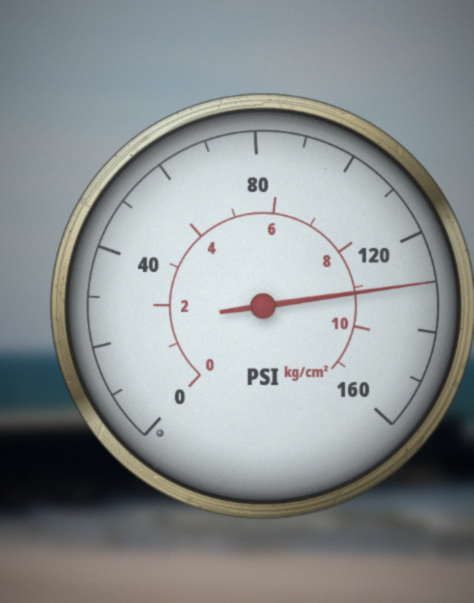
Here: **130** psi
